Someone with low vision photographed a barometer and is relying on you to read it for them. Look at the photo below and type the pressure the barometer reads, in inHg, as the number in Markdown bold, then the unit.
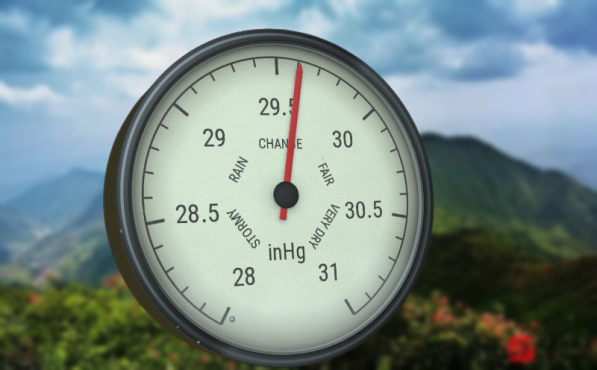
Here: **29.6** inHg
